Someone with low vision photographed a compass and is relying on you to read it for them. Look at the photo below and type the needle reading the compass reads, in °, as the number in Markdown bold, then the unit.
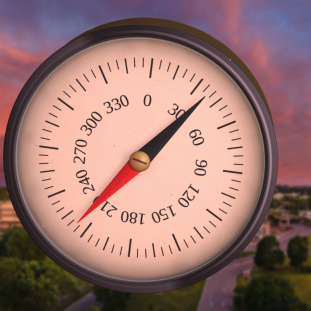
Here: **217.5** °
